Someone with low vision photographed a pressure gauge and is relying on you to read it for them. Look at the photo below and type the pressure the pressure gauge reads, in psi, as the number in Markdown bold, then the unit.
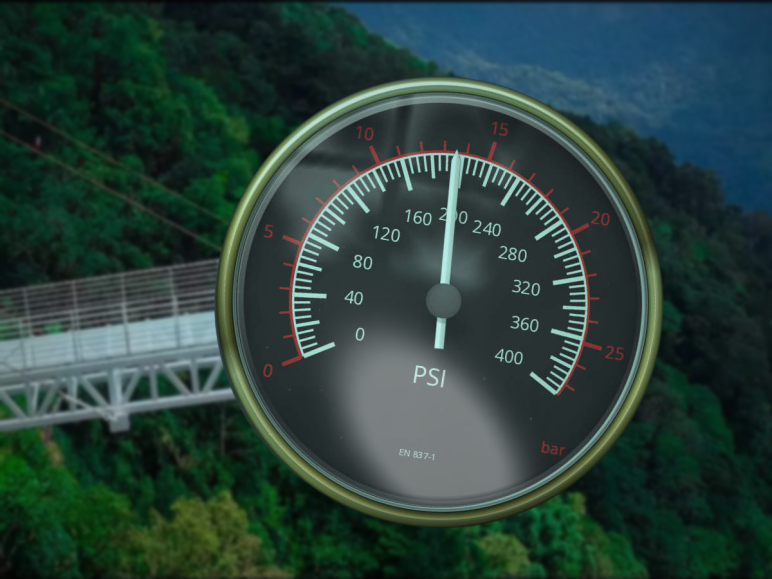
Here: **195** psi
